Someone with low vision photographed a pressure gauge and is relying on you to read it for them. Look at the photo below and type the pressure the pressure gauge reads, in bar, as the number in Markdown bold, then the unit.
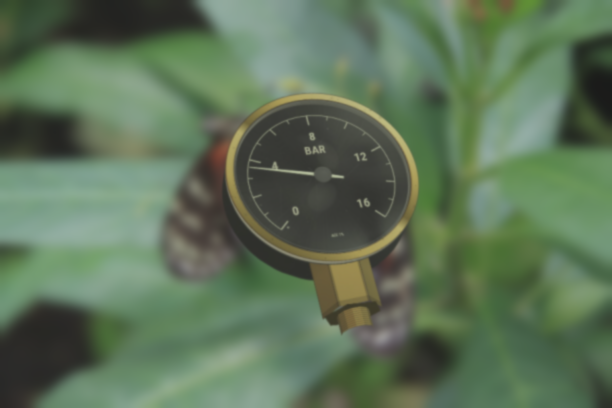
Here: **3.5** bar
